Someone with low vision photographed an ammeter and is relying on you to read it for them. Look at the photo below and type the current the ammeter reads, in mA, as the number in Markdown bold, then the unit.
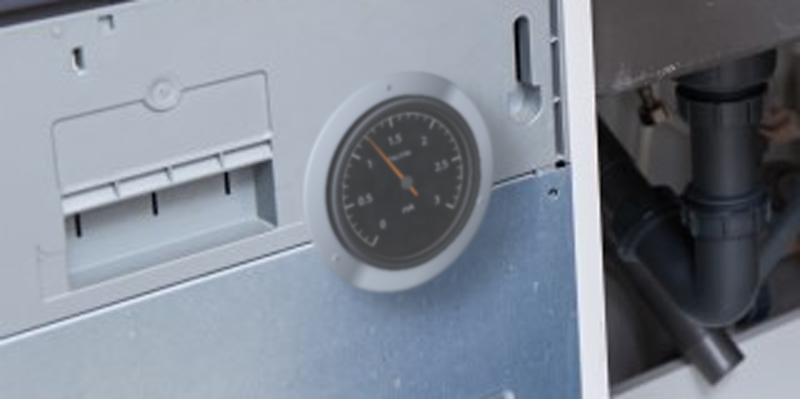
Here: **1.2** mA
